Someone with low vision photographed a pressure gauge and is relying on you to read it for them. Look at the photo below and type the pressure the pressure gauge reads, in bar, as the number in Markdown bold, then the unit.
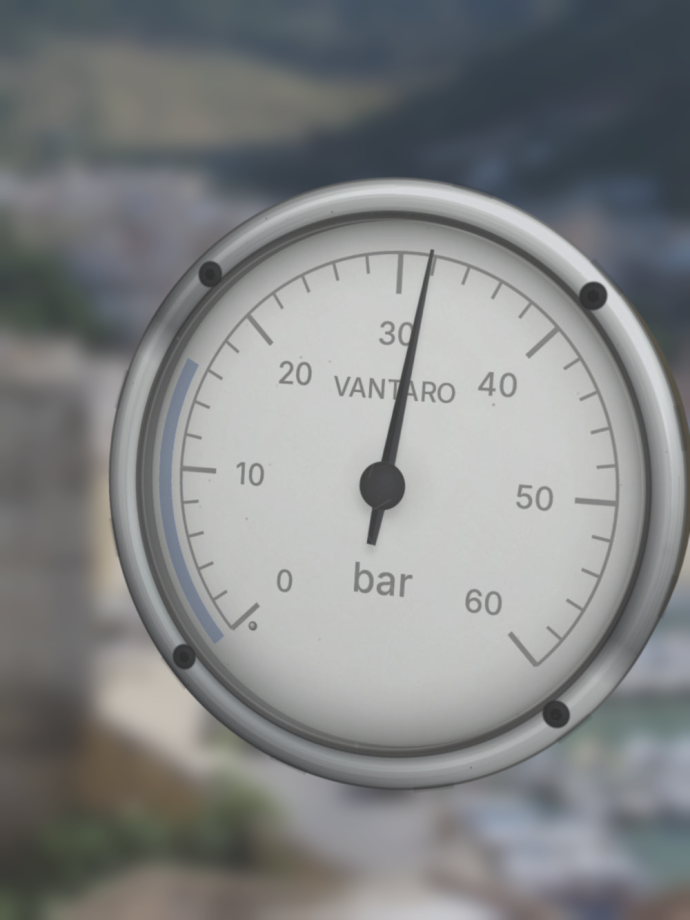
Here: **32** bar
